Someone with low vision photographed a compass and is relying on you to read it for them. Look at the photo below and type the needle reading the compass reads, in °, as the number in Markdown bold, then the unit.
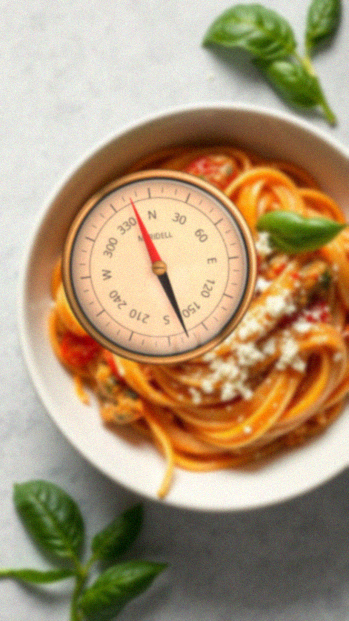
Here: **345** °
